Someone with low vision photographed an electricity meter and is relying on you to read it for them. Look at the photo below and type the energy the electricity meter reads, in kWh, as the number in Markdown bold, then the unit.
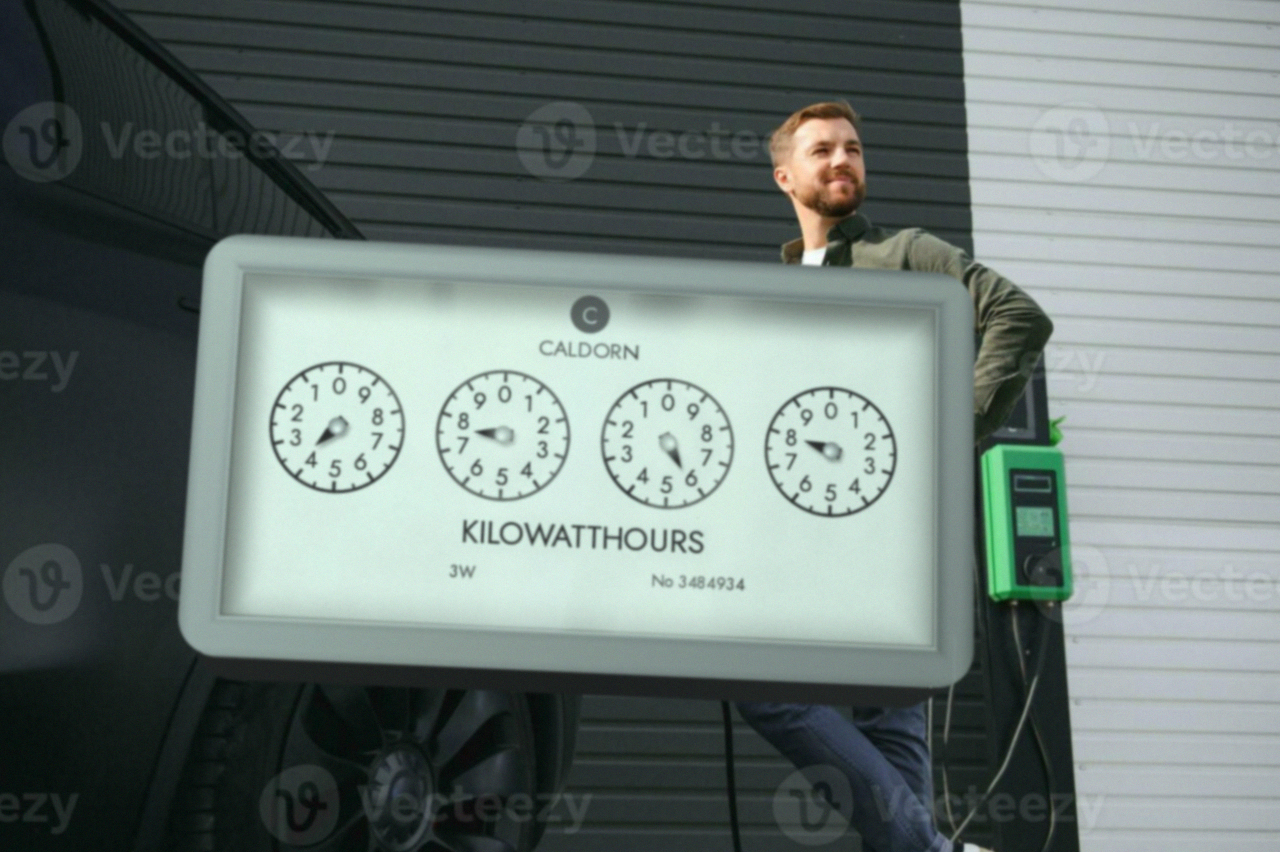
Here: **3758** kWh
